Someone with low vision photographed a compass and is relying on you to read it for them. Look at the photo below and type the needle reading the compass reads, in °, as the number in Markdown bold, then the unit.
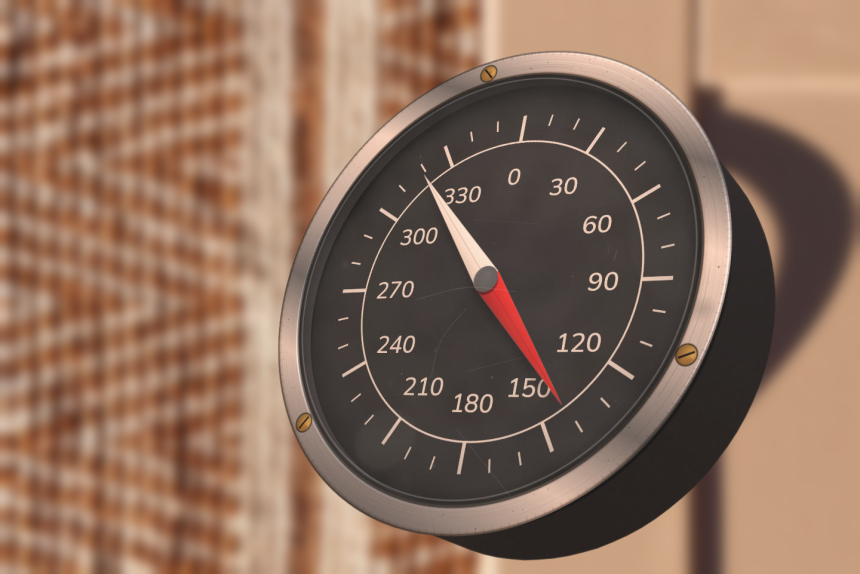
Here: **140** °
